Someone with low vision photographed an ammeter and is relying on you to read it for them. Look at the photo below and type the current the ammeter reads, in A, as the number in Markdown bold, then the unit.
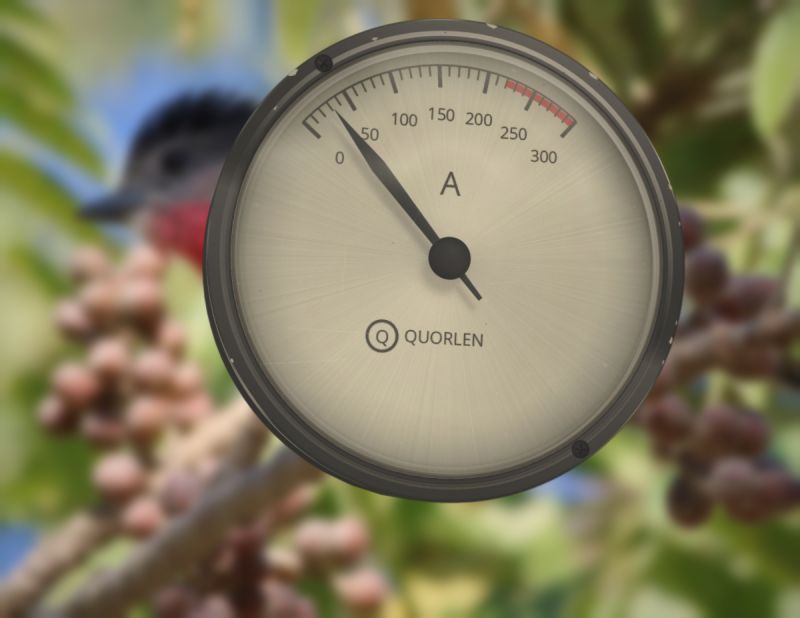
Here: **30** A
